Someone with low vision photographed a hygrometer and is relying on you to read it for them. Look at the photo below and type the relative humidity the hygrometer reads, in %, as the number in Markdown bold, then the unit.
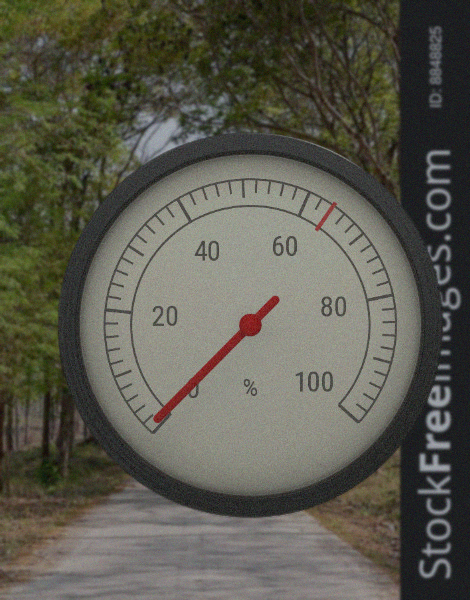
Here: **1** %
